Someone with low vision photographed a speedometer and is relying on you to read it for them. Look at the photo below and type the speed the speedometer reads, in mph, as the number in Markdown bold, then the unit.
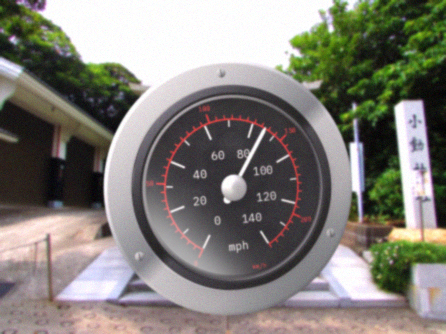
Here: **85** mph
